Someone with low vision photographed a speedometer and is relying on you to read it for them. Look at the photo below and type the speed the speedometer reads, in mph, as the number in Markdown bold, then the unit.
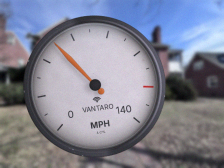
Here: **50** mph
